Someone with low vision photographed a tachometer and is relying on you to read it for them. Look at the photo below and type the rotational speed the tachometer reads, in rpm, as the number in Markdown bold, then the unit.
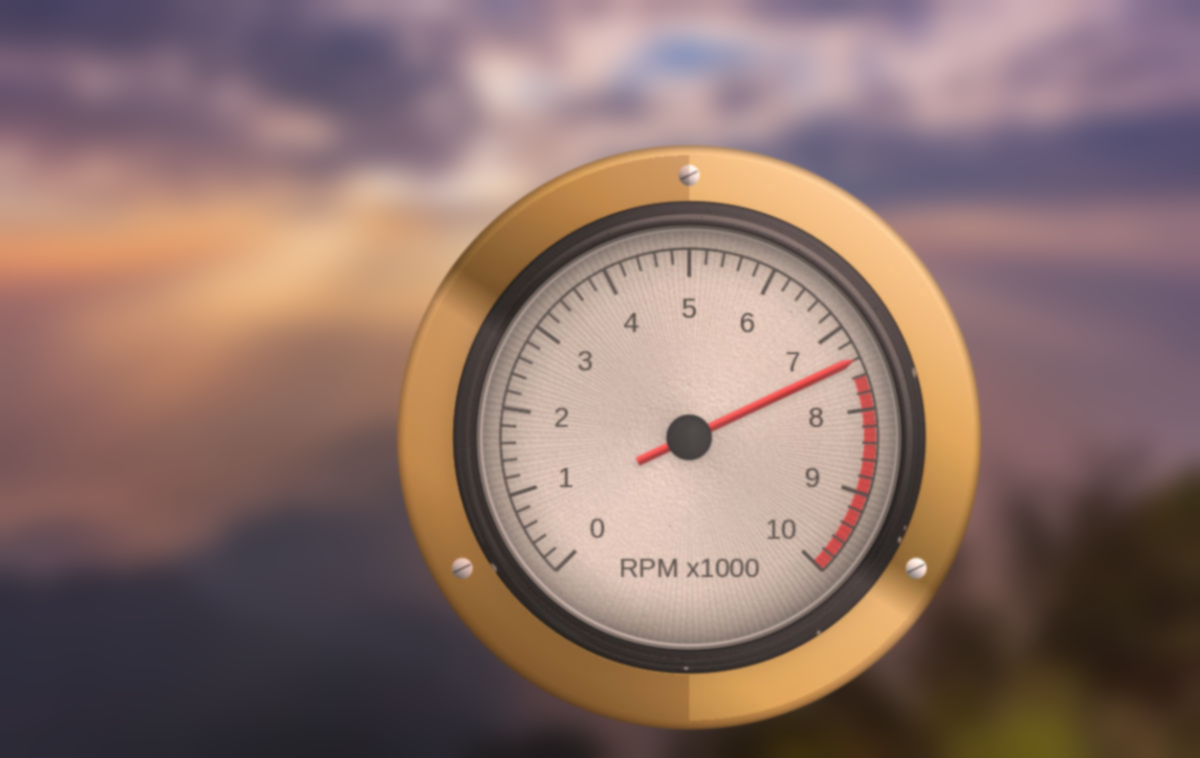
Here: **7400** rpm
